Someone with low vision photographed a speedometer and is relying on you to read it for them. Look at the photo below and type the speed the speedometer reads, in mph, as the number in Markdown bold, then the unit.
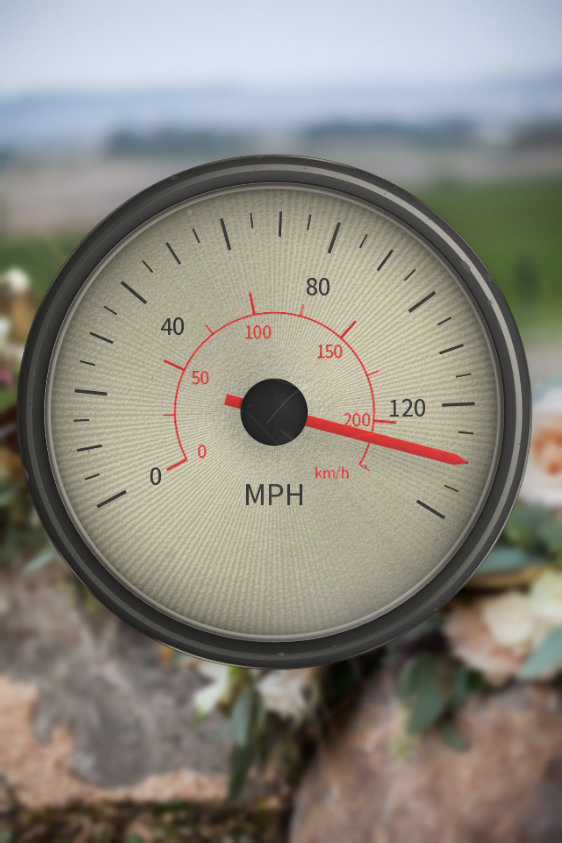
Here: **130** mph
